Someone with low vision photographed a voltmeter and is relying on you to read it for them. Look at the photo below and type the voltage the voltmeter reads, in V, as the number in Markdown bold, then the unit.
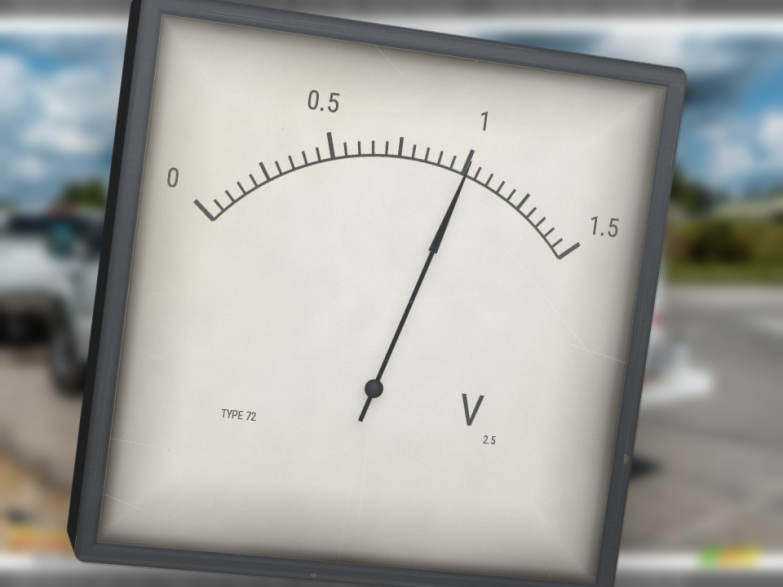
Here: **1** V
